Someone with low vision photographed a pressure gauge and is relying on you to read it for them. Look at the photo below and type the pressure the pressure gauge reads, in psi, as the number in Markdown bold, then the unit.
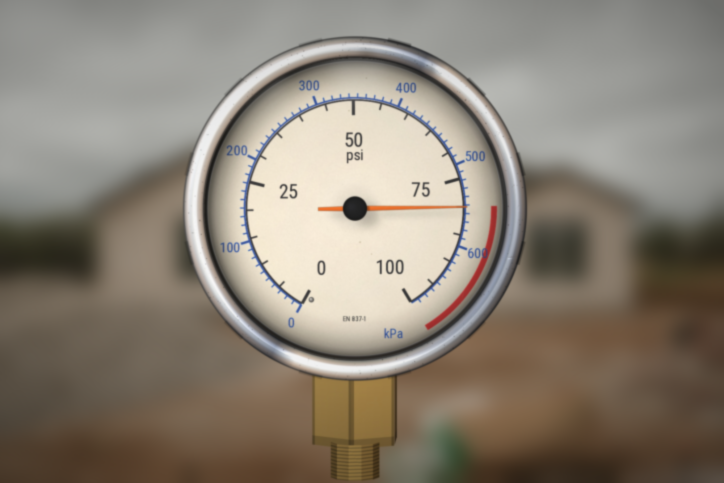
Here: **80** psi
